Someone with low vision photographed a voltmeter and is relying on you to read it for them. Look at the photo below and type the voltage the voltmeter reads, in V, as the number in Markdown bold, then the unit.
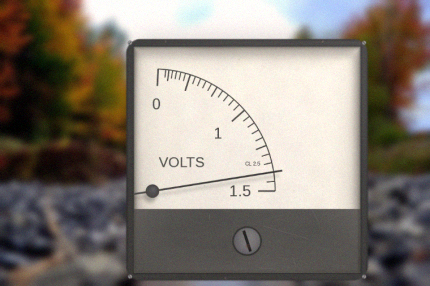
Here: **1.4** V
